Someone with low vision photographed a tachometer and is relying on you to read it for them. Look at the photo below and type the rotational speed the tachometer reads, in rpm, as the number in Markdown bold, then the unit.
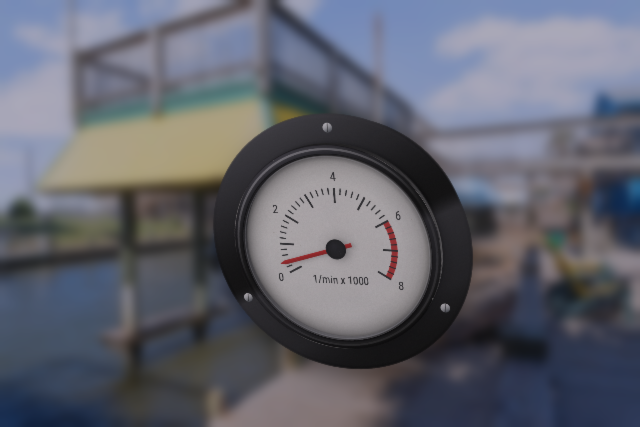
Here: **400** rpm
